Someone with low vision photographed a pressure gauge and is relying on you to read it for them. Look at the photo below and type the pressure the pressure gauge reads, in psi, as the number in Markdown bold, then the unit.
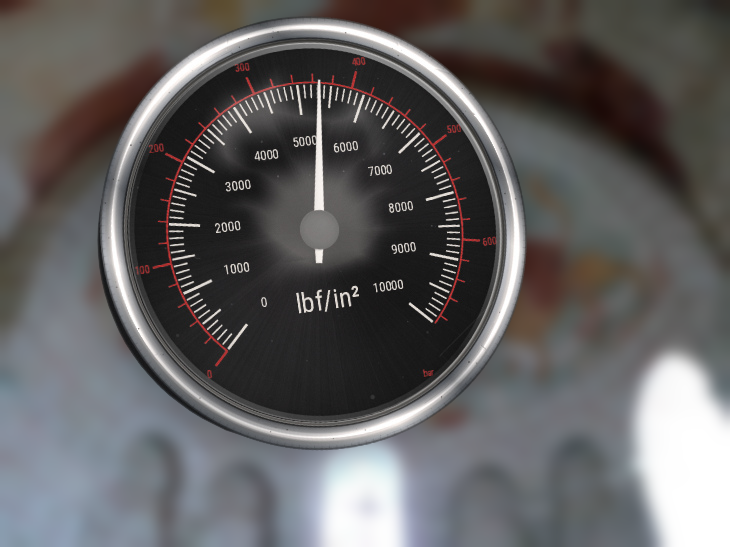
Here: **5300** psi
